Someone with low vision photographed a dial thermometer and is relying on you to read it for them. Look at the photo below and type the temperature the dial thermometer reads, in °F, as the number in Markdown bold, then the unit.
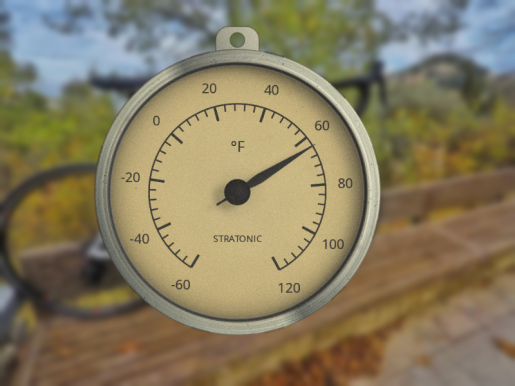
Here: **64** °F
